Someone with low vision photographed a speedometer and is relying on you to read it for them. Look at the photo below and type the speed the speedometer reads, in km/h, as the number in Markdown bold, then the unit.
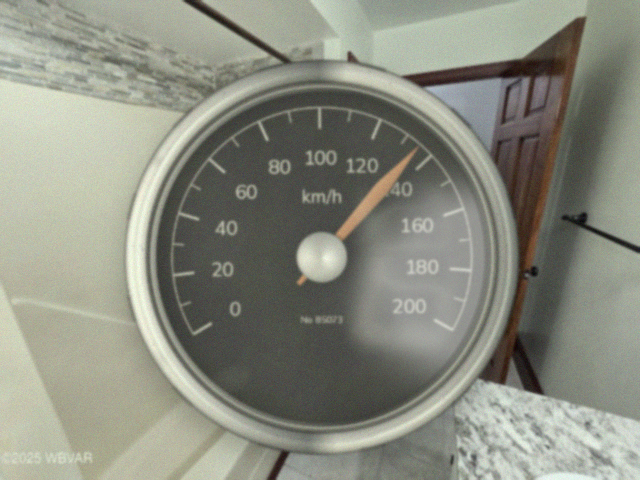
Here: **135** km/h
